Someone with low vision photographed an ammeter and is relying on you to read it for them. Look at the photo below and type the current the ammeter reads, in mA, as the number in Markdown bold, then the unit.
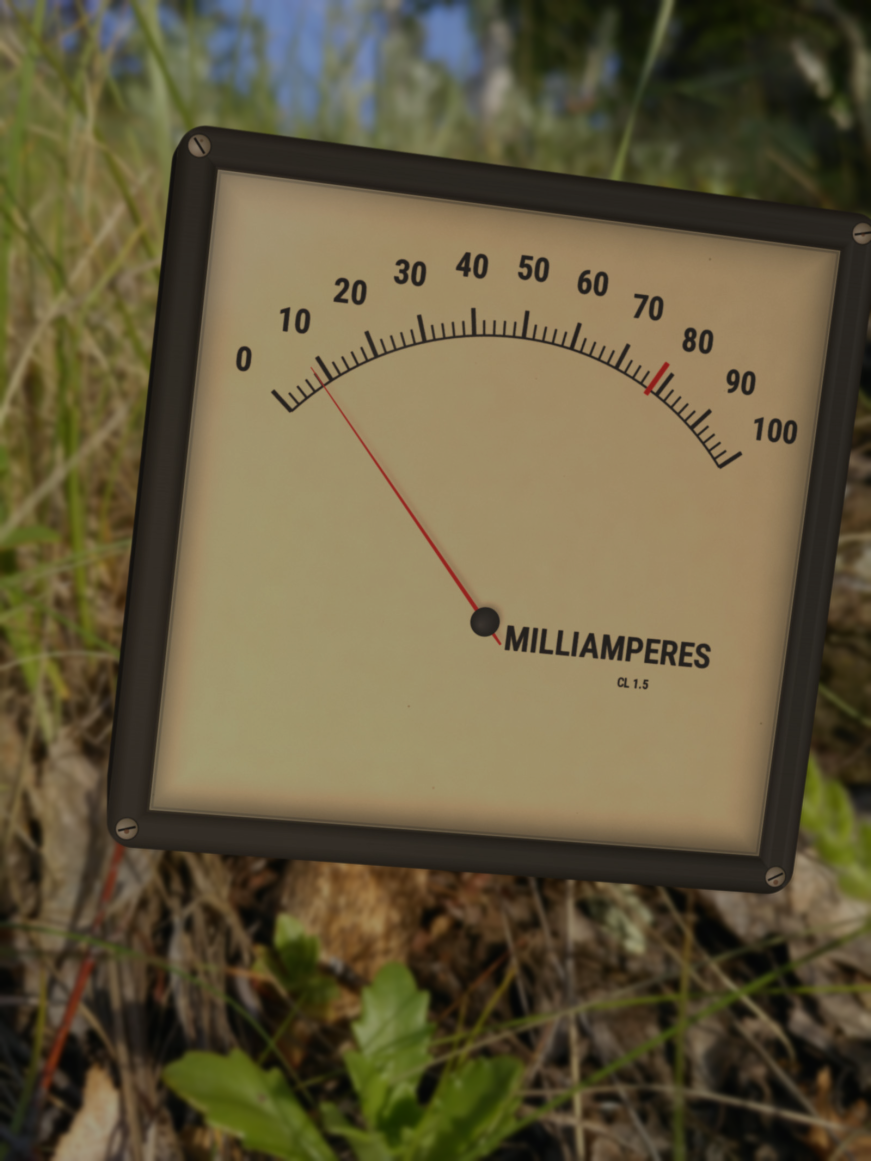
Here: **8** mA
